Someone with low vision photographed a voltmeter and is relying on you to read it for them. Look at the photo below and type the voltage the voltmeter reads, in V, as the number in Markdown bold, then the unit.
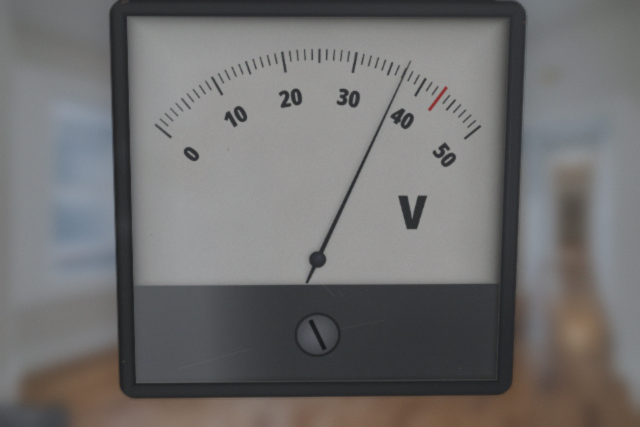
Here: **37** V
